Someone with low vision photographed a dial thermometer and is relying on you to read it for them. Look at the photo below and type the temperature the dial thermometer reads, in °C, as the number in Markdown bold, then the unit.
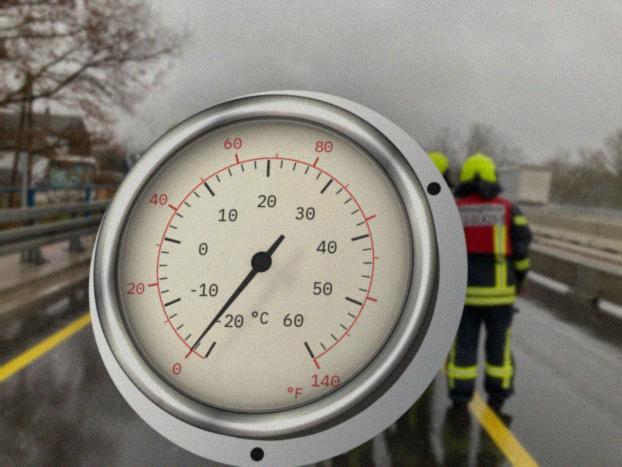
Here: **-18** °C
